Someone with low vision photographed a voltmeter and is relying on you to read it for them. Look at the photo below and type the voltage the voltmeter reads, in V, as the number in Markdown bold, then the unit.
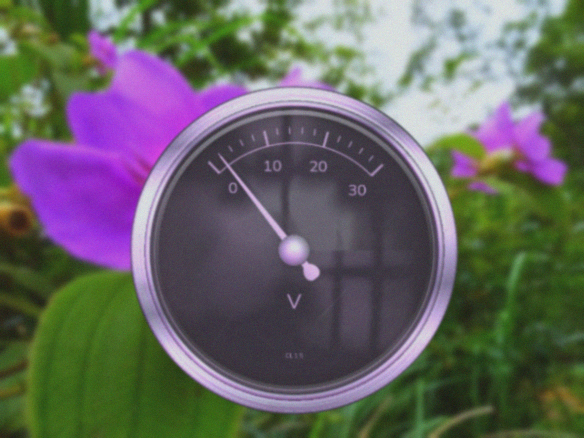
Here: **2** V
